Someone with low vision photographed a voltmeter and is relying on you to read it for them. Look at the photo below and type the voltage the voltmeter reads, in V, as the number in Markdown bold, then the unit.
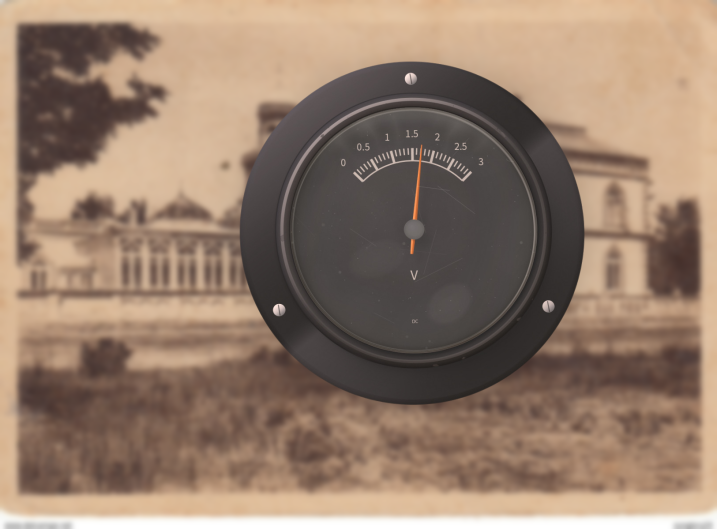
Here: **1.7** V
